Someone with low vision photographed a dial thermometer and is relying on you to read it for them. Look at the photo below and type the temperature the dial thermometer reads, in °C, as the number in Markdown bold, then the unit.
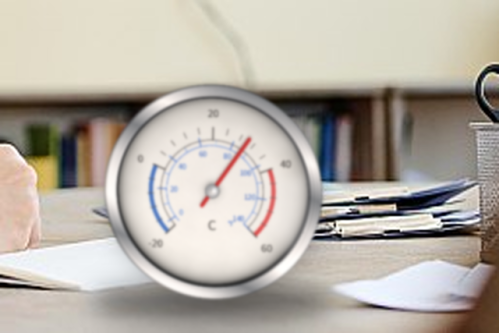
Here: **30** °C
